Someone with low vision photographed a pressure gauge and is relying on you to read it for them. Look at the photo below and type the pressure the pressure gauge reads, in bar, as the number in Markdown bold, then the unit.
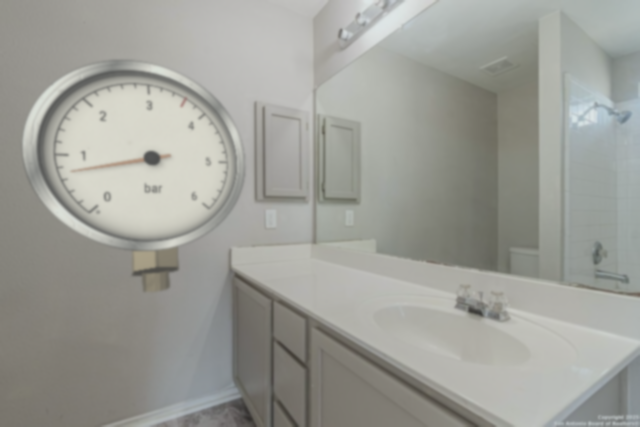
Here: **0.7** bar
